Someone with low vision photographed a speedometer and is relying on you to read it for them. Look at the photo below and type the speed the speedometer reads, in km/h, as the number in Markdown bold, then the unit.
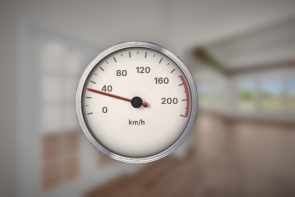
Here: **30** km/h
